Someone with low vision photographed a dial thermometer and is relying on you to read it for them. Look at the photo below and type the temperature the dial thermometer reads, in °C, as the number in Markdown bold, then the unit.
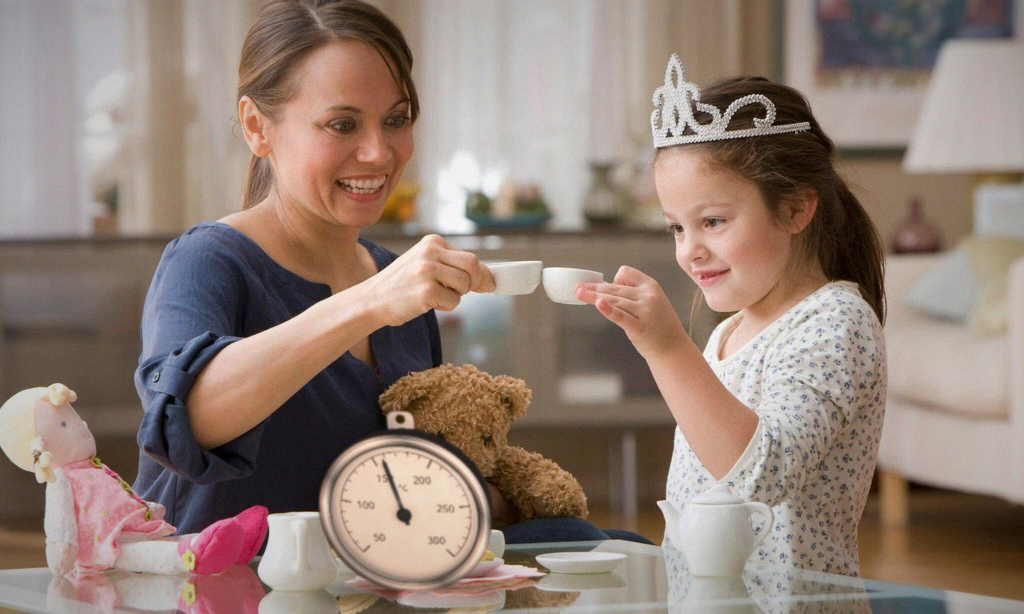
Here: **160** °C
